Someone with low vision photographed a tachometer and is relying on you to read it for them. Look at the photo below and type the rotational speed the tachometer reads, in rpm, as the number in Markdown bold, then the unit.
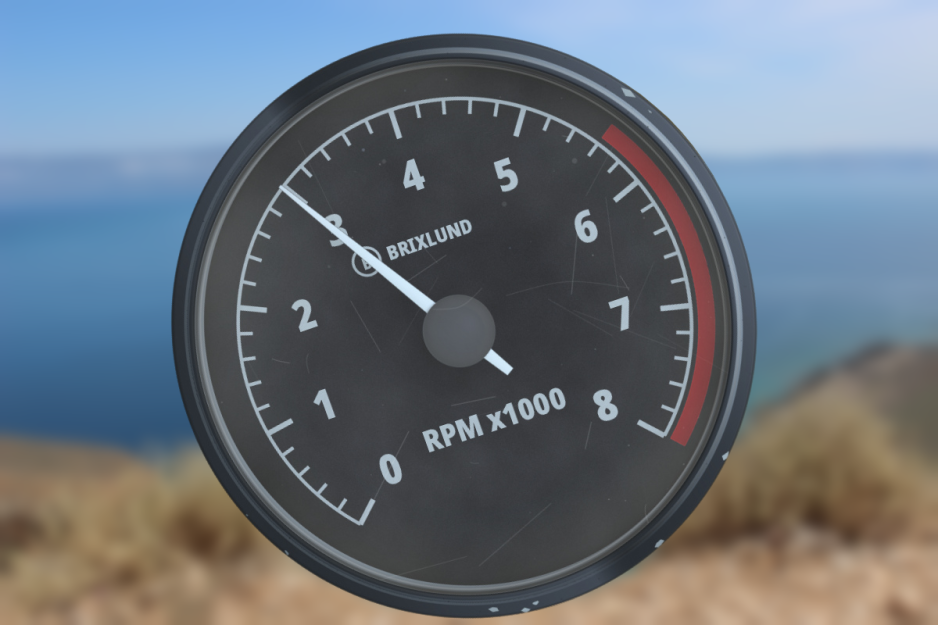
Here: **3000** rpm
